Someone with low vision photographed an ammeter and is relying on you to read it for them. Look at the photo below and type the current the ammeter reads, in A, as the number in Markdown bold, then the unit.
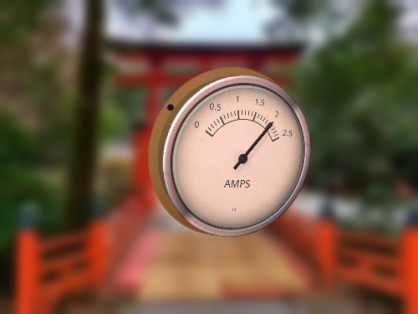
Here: **2** A
